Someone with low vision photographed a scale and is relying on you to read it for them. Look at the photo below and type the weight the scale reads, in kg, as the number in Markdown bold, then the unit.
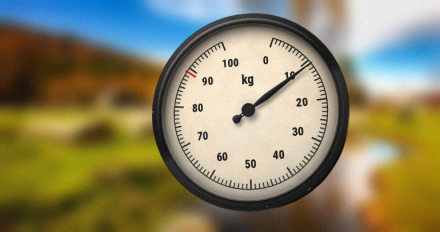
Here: **11** kg
